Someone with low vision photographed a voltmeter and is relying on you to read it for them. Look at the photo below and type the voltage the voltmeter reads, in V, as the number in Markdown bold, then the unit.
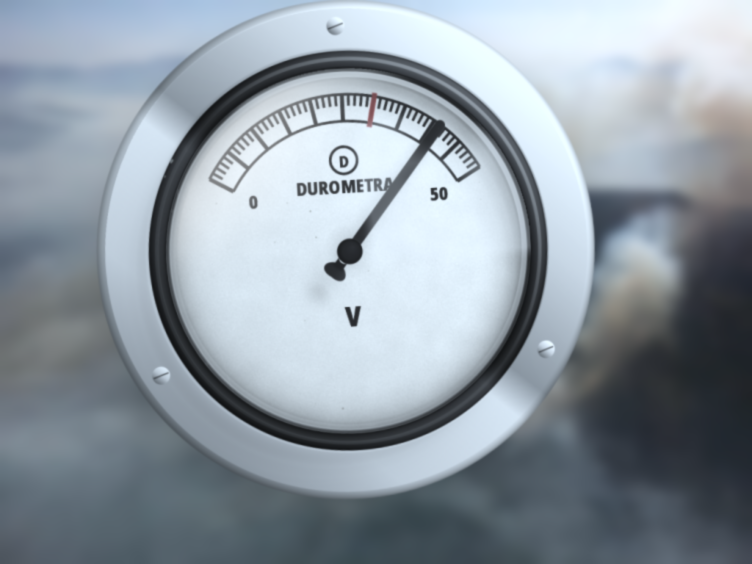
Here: **41** V
